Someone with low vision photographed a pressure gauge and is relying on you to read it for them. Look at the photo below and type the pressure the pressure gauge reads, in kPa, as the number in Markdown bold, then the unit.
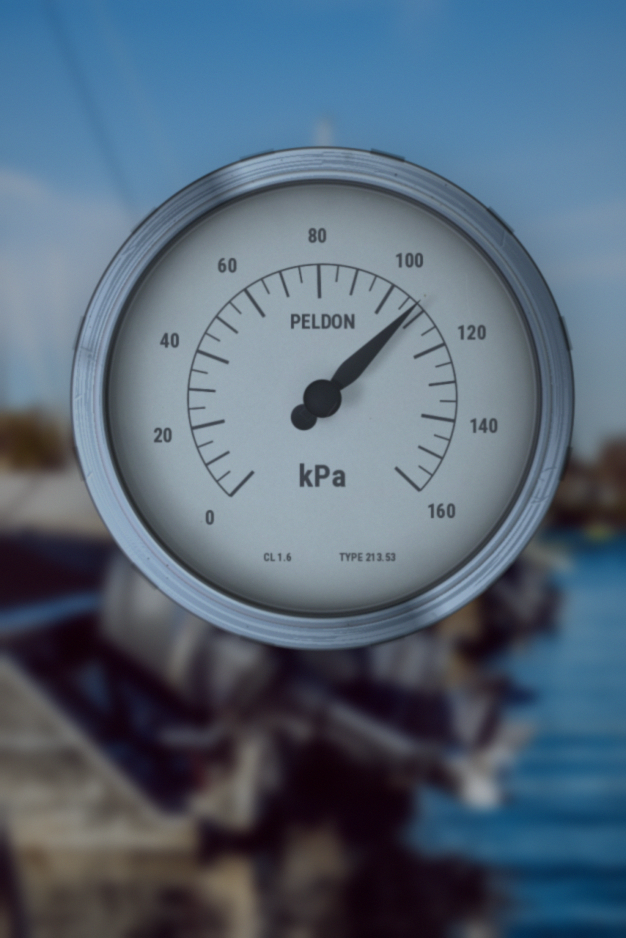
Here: **107.5** kPa
